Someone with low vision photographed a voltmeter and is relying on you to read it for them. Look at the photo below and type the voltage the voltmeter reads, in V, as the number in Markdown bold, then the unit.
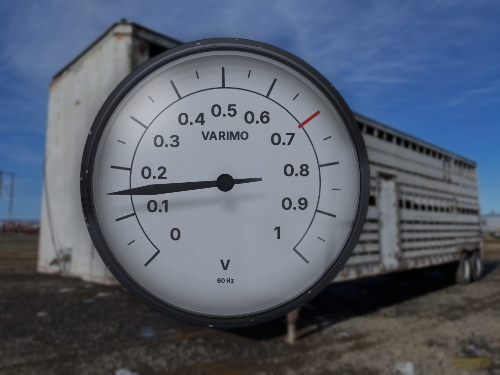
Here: **0.15** V
